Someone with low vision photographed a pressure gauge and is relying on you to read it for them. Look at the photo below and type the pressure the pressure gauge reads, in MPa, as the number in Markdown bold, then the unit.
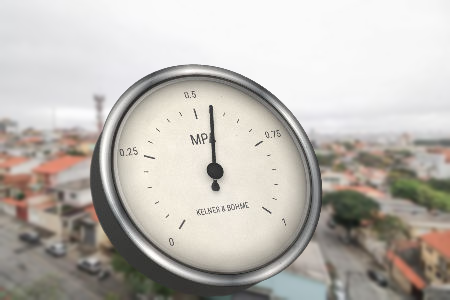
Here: **0.55** MPa
